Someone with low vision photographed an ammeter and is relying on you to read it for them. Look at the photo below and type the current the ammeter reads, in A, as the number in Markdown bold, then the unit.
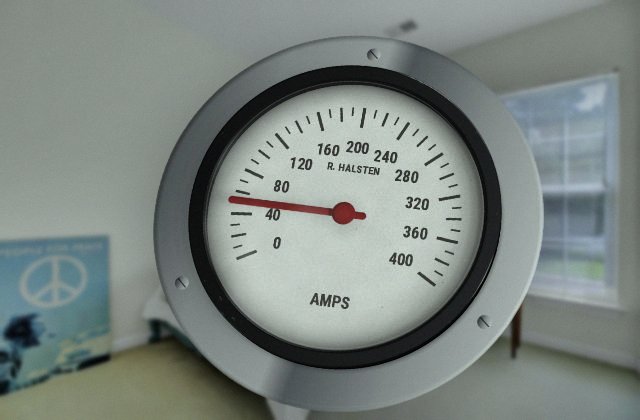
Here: **50** A
